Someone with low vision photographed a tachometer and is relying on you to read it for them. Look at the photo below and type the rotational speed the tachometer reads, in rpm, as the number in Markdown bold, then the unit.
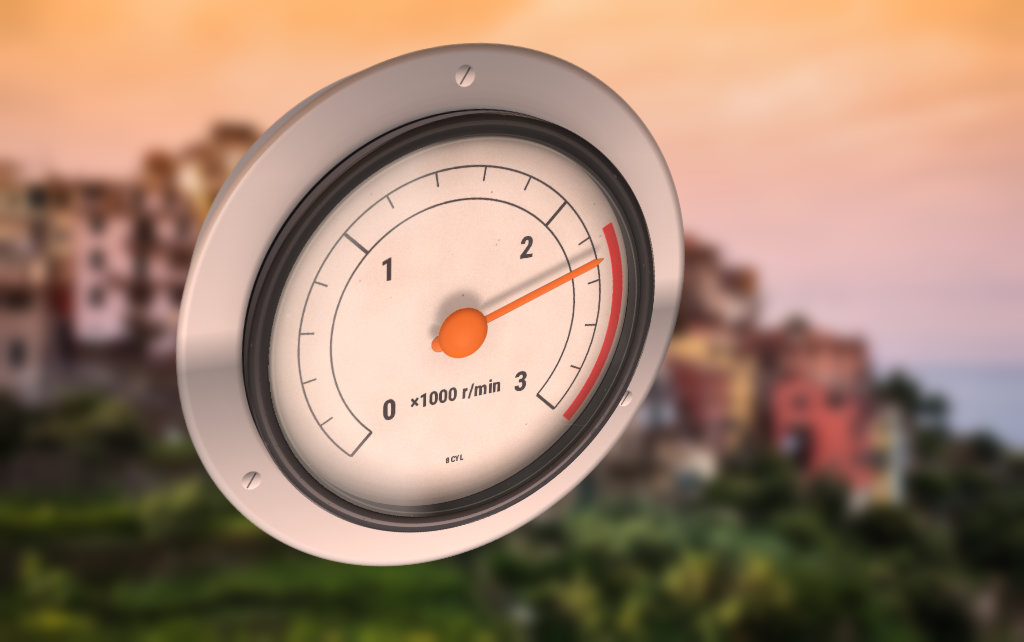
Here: **2300** rpm
